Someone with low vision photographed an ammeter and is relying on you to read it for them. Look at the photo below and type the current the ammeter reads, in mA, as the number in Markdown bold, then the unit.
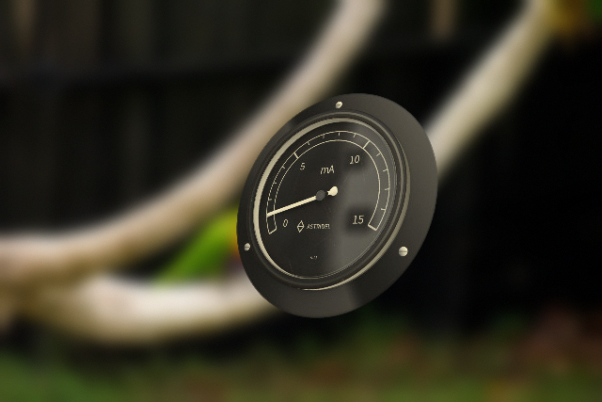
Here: **1** mA
